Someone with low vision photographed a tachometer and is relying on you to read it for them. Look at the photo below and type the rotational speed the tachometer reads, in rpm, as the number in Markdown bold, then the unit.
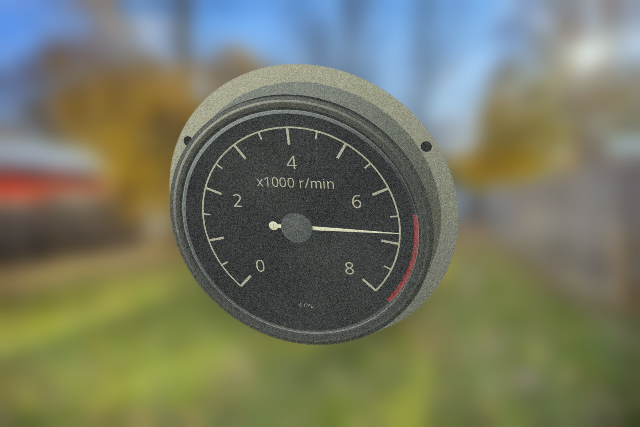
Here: **6750** rpm
